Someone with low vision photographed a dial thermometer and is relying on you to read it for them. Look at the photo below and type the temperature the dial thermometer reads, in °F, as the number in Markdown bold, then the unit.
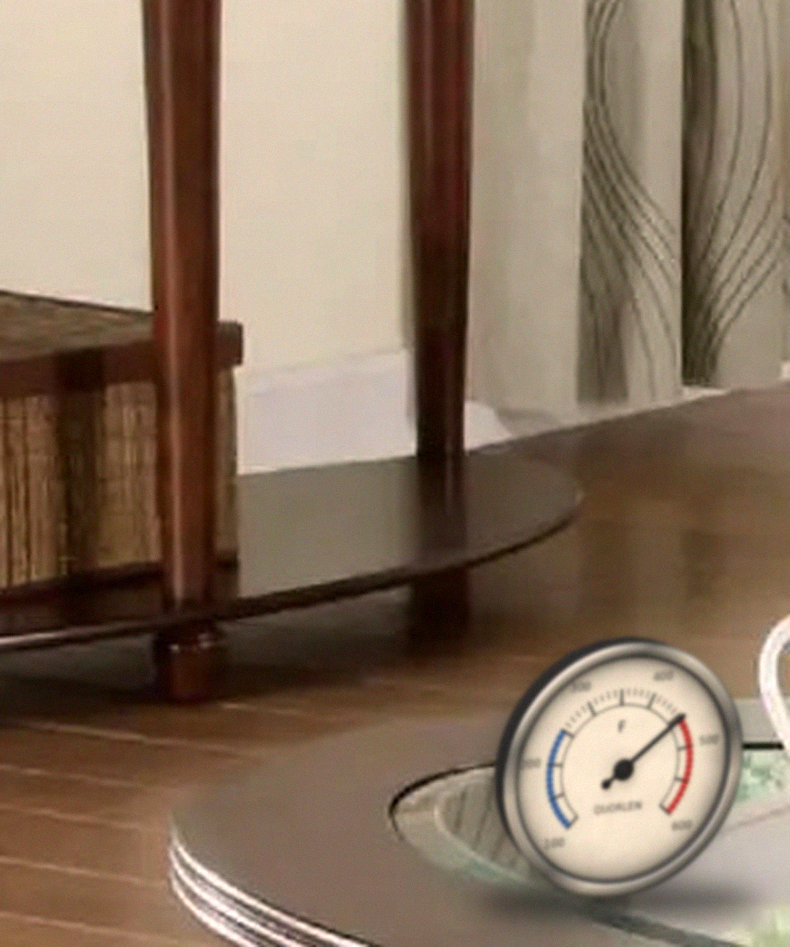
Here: **450** °F
